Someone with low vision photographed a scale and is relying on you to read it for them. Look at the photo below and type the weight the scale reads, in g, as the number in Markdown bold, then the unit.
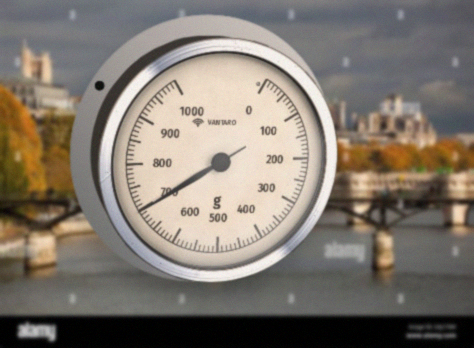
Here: **700** g
